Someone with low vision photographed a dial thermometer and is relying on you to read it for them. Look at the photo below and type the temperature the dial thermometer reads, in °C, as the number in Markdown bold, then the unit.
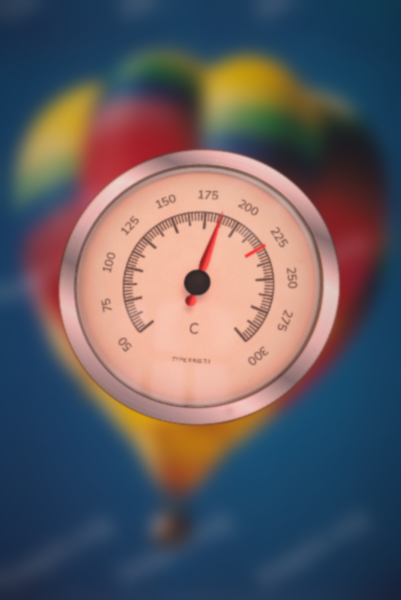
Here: **187.5** °C
